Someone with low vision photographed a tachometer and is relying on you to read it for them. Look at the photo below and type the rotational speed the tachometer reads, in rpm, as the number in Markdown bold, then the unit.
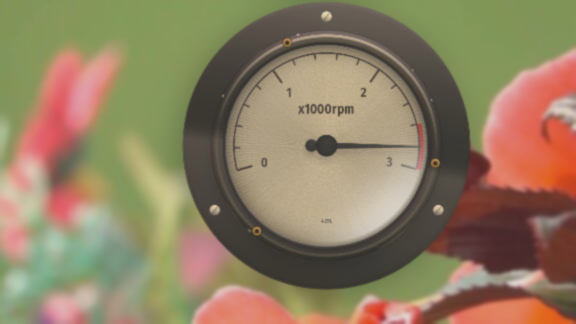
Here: **2800** rpm
